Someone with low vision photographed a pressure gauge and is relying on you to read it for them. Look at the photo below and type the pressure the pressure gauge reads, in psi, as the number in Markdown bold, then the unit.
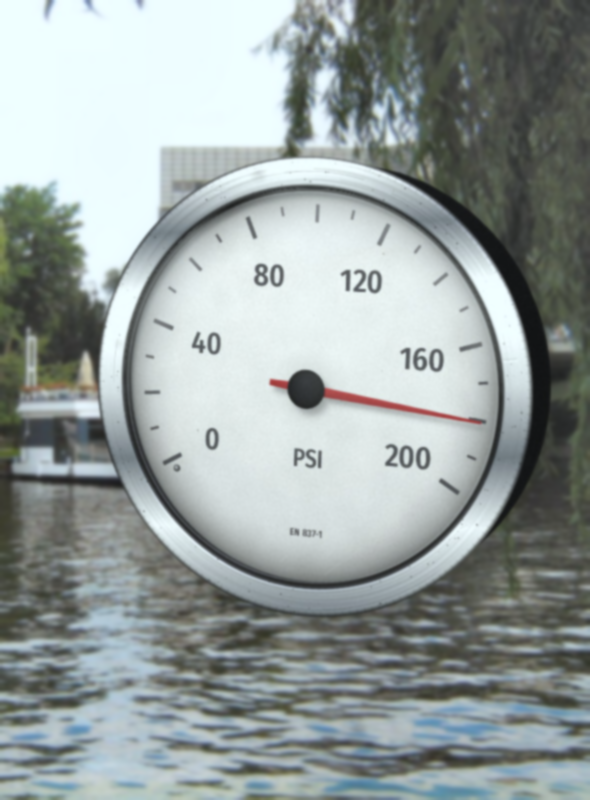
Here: **180** psi
